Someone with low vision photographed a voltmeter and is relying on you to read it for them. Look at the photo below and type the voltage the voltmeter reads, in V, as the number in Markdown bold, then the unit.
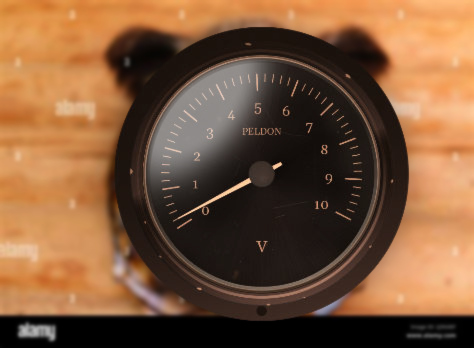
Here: **0.2** V
